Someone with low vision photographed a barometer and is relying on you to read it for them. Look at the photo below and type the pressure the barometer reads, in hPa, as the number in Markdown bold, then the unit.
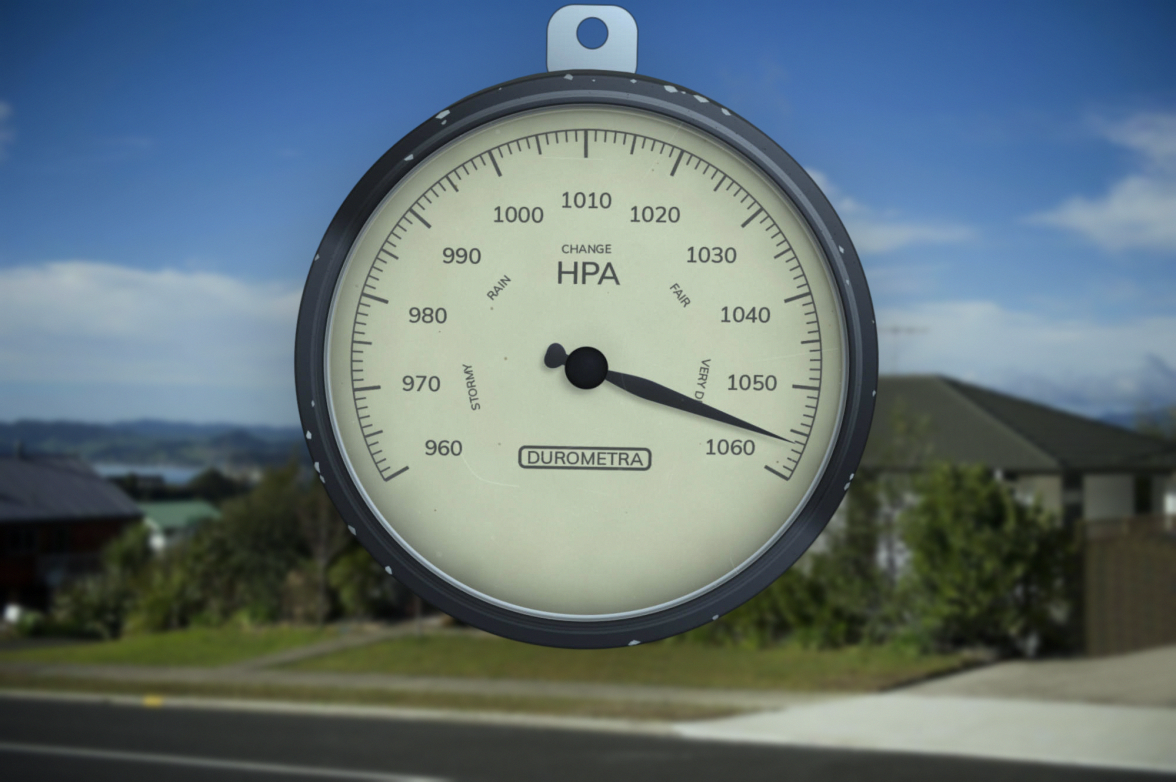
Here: **1056** hPa
